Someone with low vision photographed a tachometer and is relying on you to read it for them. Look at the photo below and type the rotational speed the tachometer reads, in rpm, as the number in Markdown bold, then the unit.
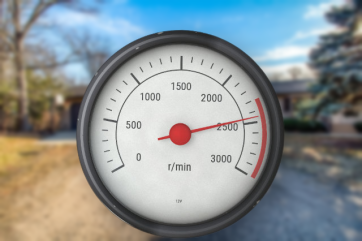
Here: **2450** rpm
